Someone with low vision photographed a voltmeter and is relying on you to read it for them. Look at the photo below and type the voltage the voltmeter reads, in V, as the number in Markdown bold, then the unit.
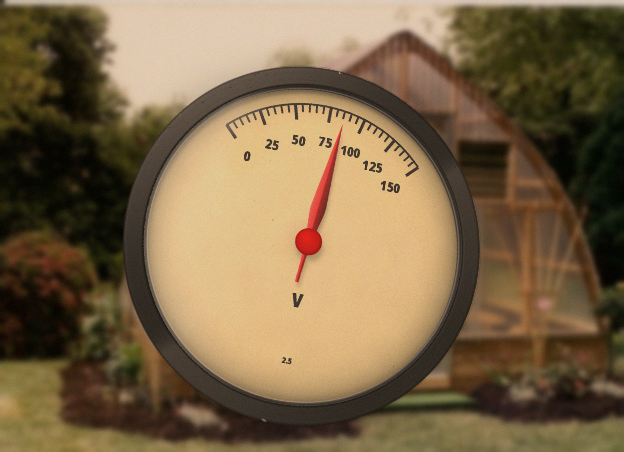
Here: **85** V
